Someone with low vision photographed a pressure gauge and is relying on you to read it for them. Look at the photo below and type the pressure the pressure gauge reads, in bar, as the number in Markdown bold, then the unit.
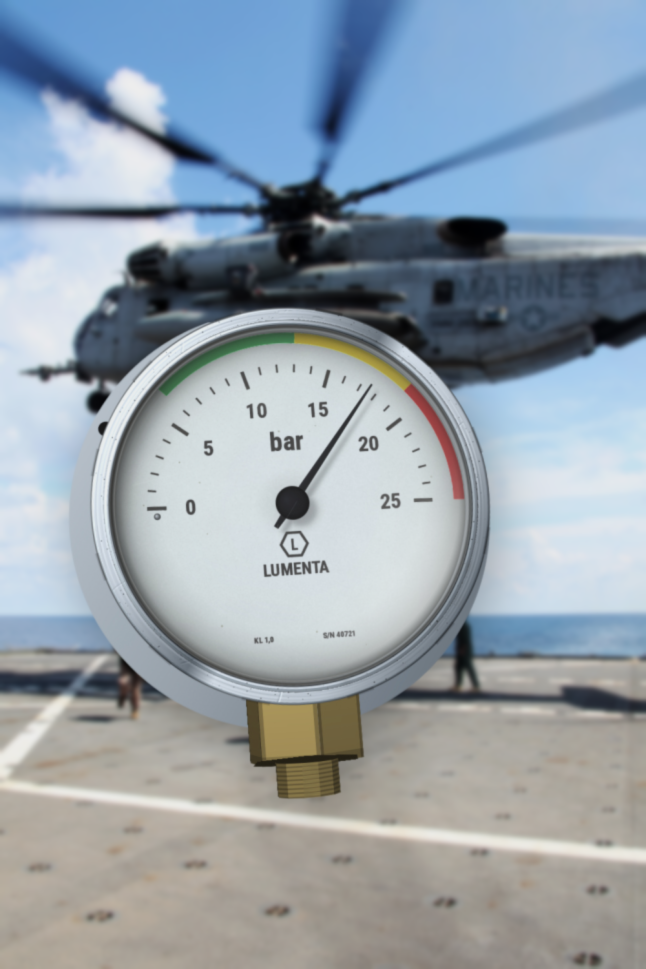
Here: **17.5** bar
